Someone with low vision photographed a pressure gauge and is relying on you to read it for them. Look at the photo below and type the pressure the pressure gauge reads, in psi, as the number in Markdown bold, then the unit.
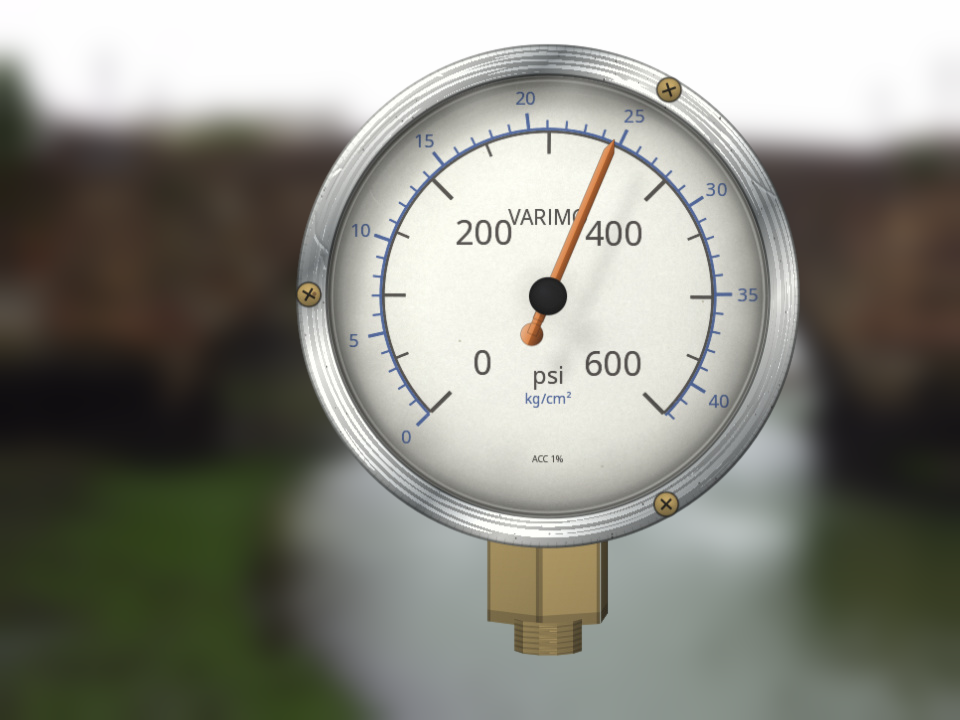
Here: **350** psi
